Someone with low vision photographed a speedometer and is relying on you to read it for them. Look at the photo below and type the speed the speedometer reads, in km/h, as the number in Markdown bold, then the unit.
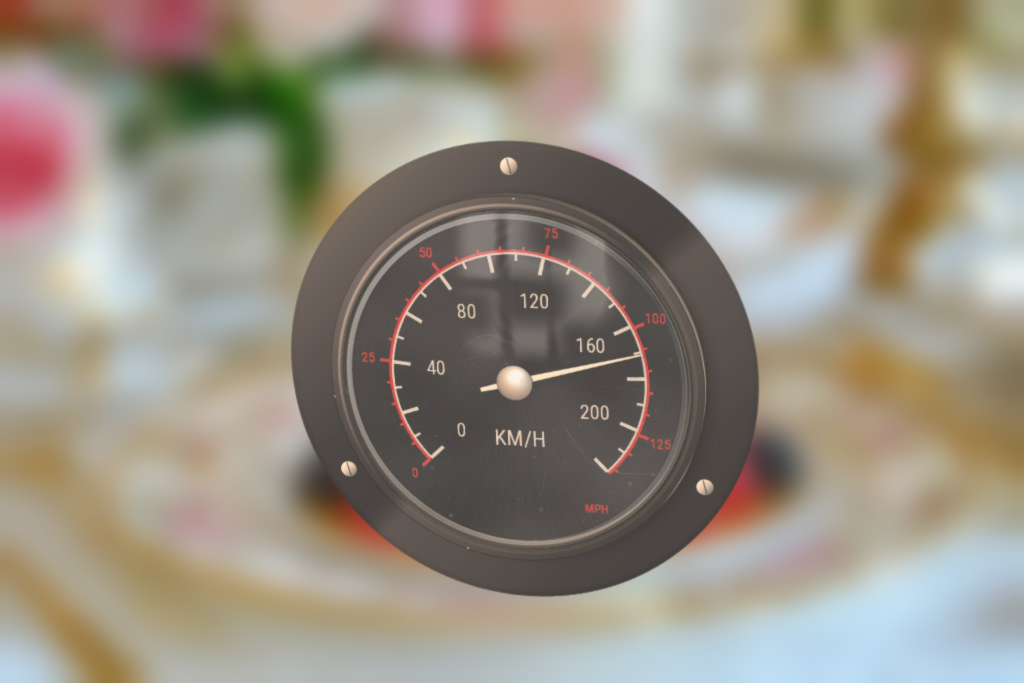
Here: **170** km/h
